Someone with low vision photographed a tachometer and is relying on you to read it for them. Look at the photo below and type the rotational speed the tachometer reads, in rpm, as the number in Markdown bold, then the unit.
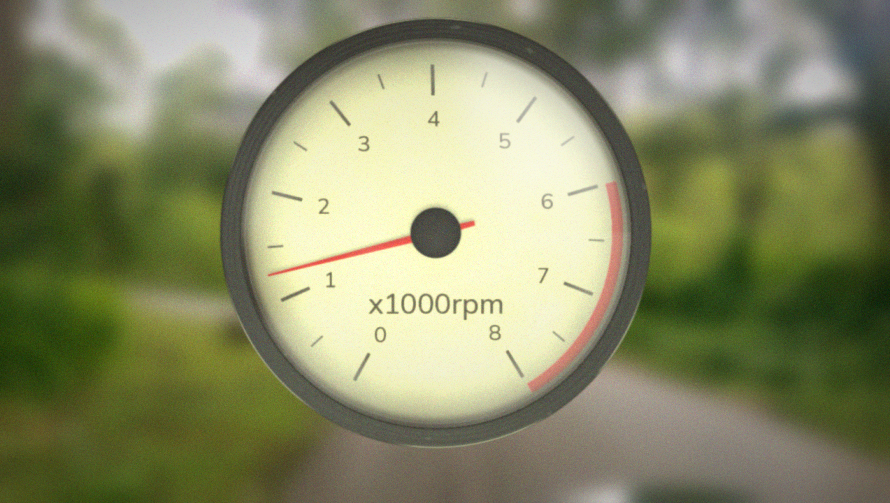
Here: **1250** rpm
